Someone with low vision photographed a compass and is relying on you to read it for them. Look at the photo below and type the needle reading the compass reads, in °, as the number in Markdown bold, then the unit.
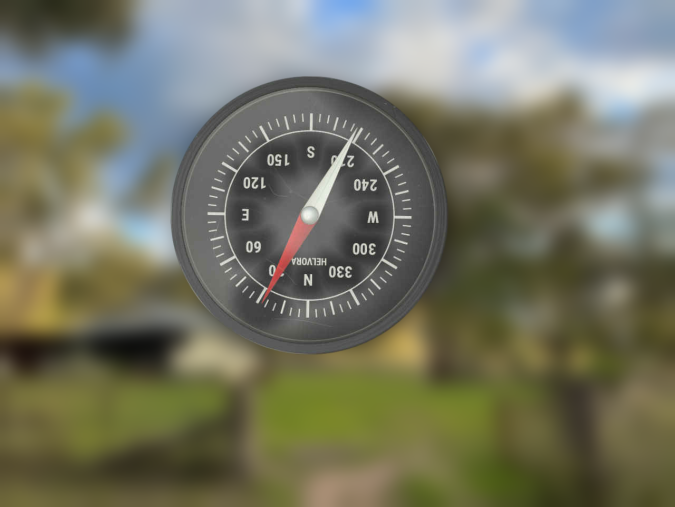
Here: **27.5** °
